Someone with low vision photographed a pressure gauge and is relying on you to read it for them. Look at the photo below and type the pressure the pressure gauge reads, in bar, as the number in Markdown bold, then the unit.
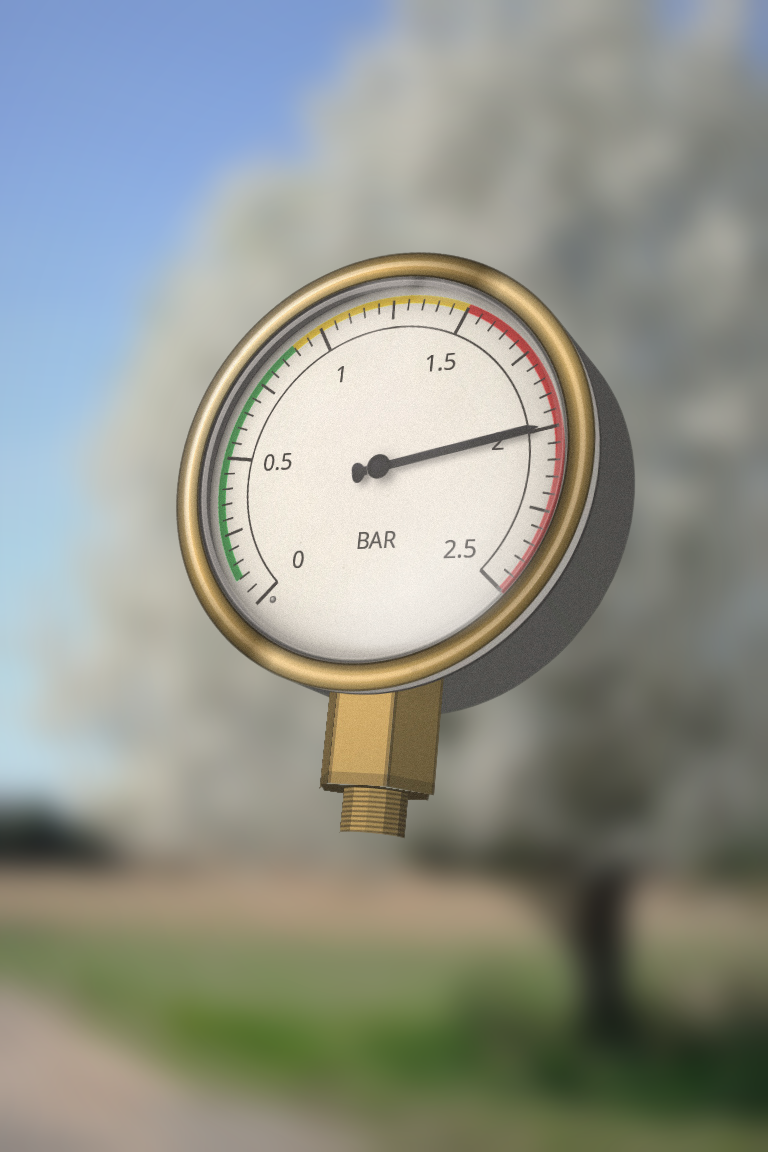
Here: **2** bar
